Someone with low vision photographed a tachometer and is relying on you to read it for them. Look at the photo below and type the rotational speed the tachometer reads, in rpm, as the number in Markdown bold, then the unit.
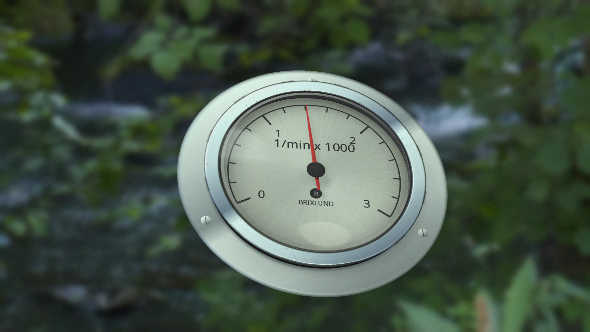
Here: **1400** rpm
